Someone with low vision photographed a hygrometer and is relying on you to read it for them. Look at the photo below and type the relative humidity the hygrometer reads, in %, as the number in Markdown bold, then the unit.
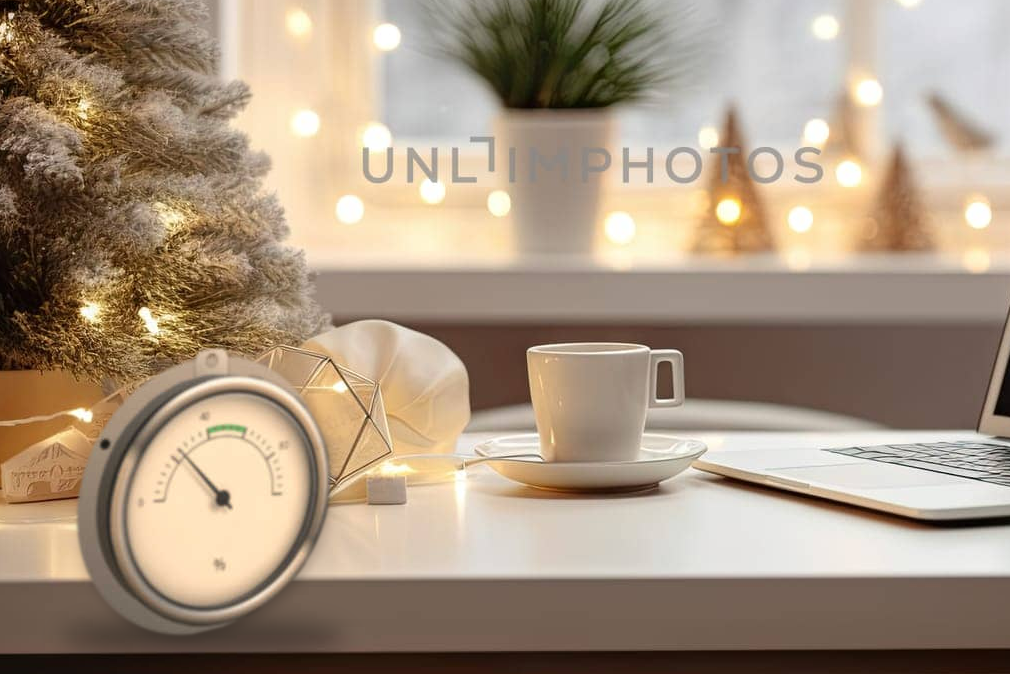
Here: **24** %
